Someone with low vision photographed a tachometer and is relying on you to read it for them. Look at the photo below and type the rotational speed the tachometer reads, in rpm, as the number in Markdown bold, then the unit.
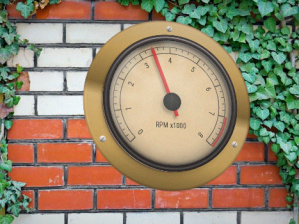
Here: **3400** rpm
